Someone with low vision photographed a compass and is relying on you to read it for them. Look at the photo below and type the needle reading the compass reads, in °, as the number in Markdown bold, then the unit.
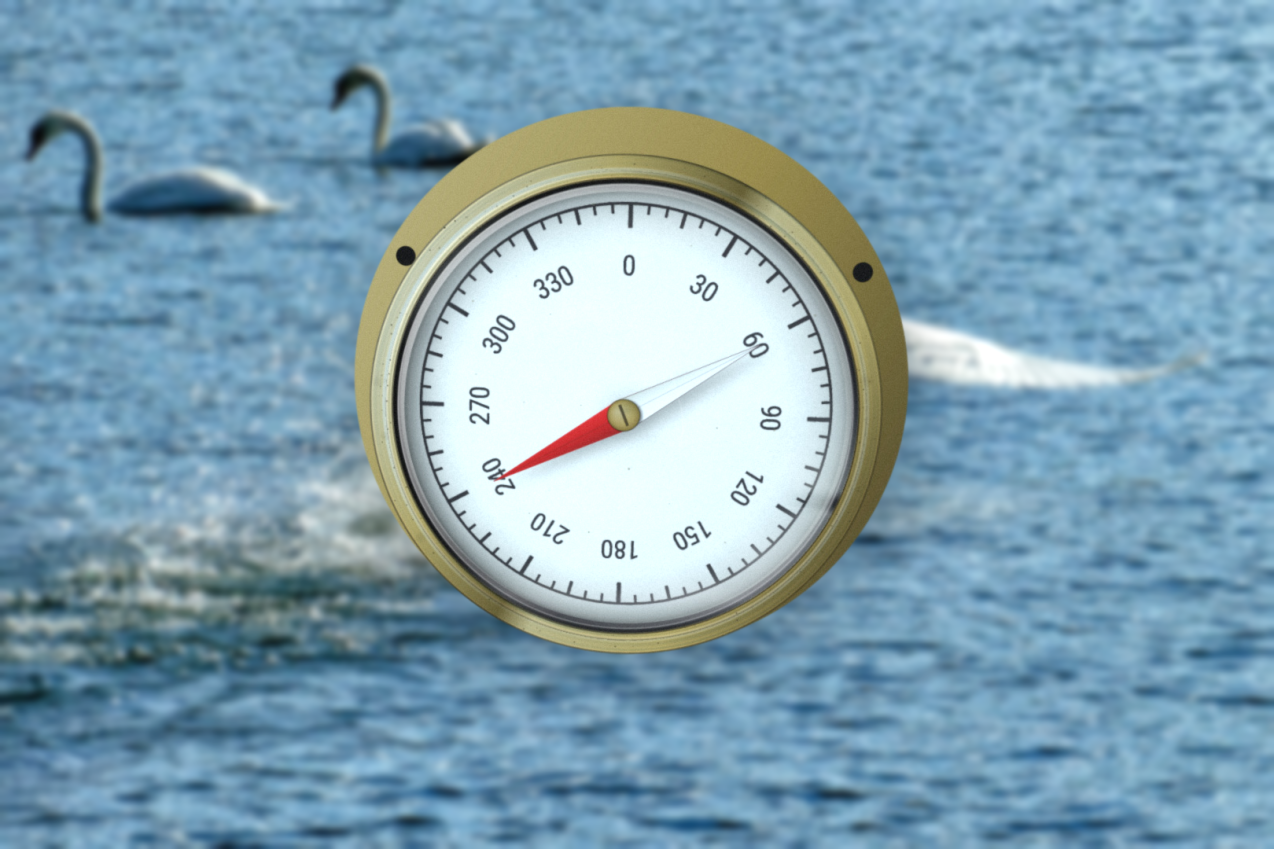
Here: **240** °
